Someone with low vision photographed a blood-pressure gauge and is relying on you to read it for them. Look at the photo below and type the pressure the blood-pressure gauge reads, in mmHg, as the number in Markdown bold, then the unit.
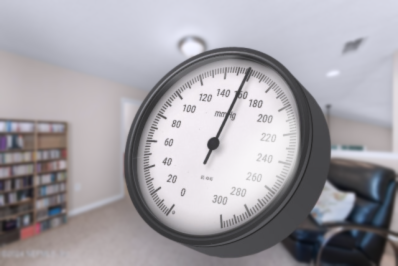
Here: **160** mmHg
